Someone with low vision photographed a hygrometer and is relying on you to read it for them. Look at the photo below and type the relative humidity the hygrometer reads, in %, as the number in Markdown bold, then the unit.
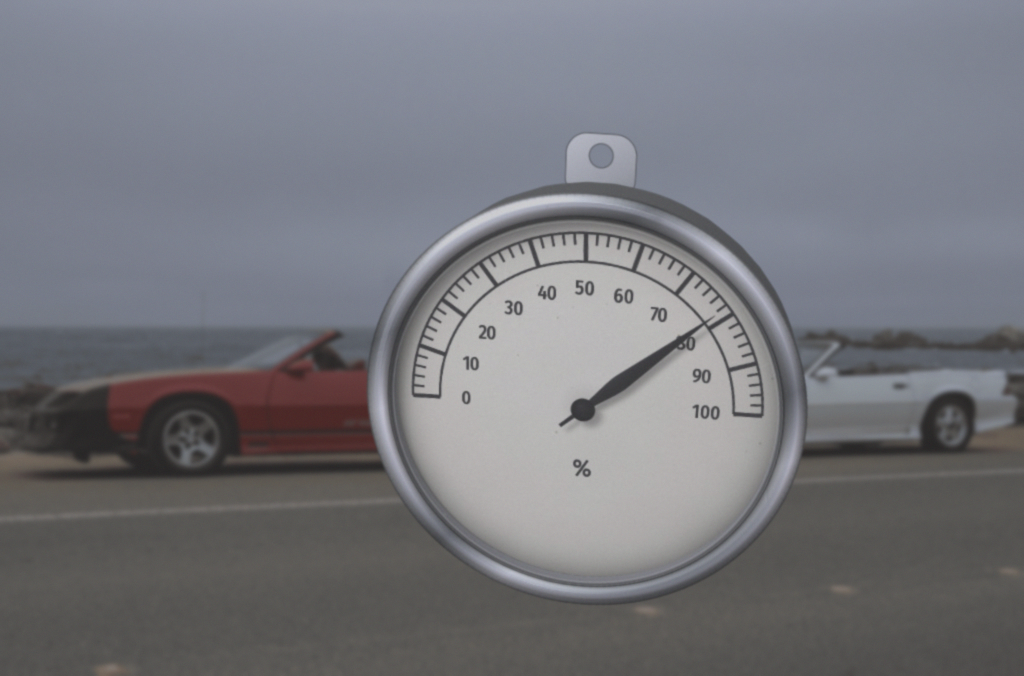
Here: **78** %
